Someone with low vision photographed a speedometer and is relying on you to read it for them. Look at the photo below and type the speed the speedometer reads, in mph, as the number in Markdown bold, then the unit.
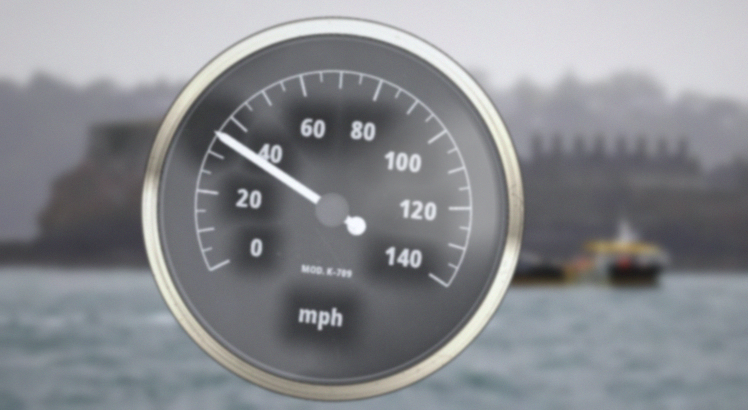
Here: **35** mph
